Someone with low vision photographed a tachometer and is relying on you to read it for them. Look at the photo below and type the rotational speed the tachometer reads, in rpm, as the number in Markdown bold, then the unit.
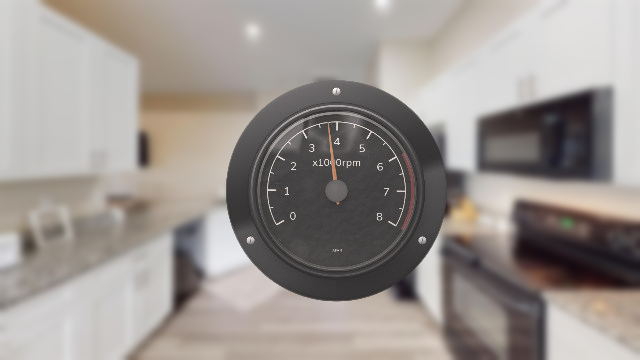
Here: **3750** rpm
